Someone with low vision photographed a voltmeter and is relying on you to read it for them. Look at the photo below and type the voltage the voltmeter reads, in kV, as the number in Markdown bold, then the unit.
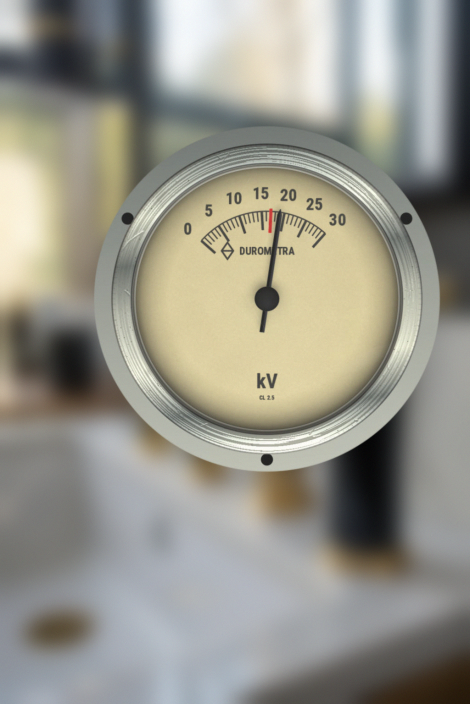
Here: **19** kV
